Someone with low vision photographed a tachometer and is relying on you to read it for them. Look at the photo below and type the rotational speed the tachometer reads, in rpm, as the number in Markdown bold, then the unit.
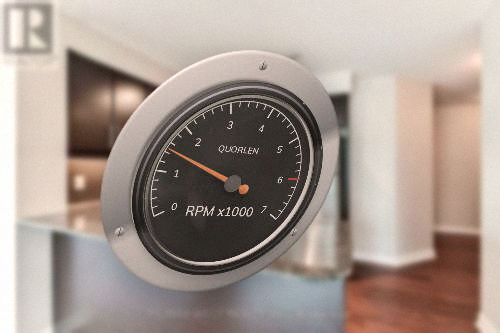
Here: **1500** rpm
